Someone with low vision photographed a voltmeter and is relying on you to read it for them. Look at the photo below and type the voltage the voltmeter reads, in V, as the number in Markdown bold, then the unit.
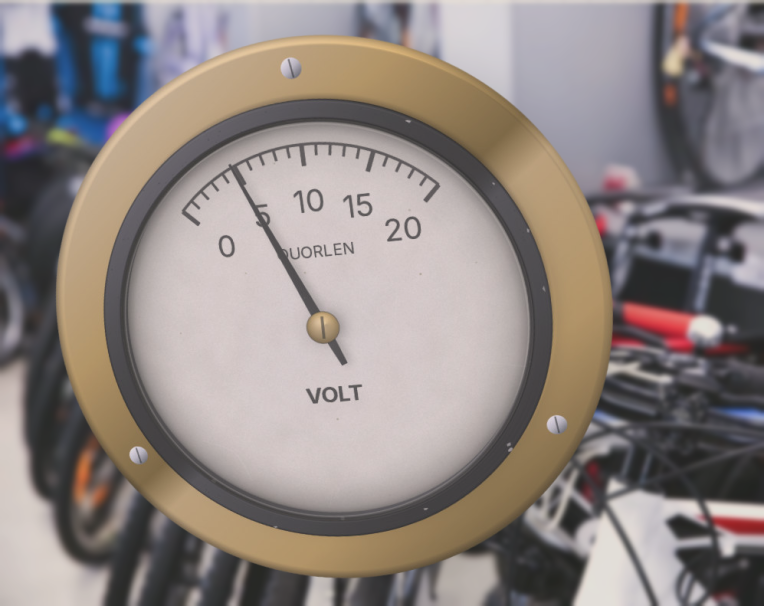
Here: **5** V
